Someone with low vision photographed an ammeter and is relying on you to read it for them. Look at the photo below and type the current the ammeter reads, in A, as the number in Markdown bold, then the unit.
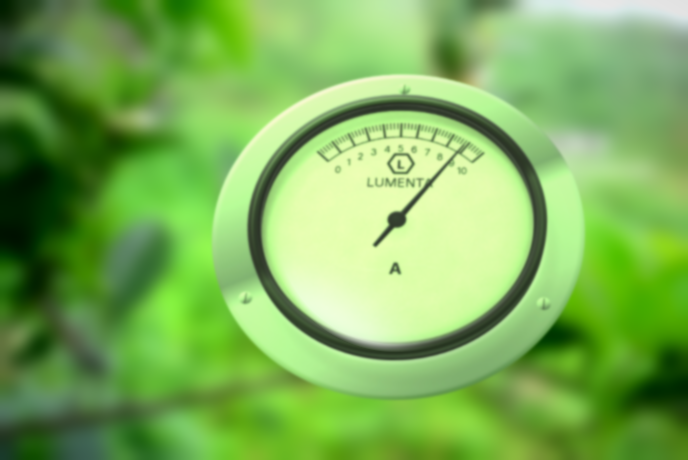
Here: **9** A
